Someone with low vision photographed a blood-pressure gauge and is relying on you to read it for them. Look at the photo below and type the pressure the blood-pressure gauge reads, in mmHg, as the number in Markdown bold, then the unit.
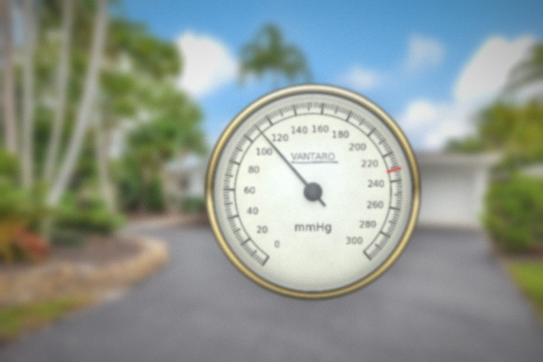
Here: **110** mmHg
